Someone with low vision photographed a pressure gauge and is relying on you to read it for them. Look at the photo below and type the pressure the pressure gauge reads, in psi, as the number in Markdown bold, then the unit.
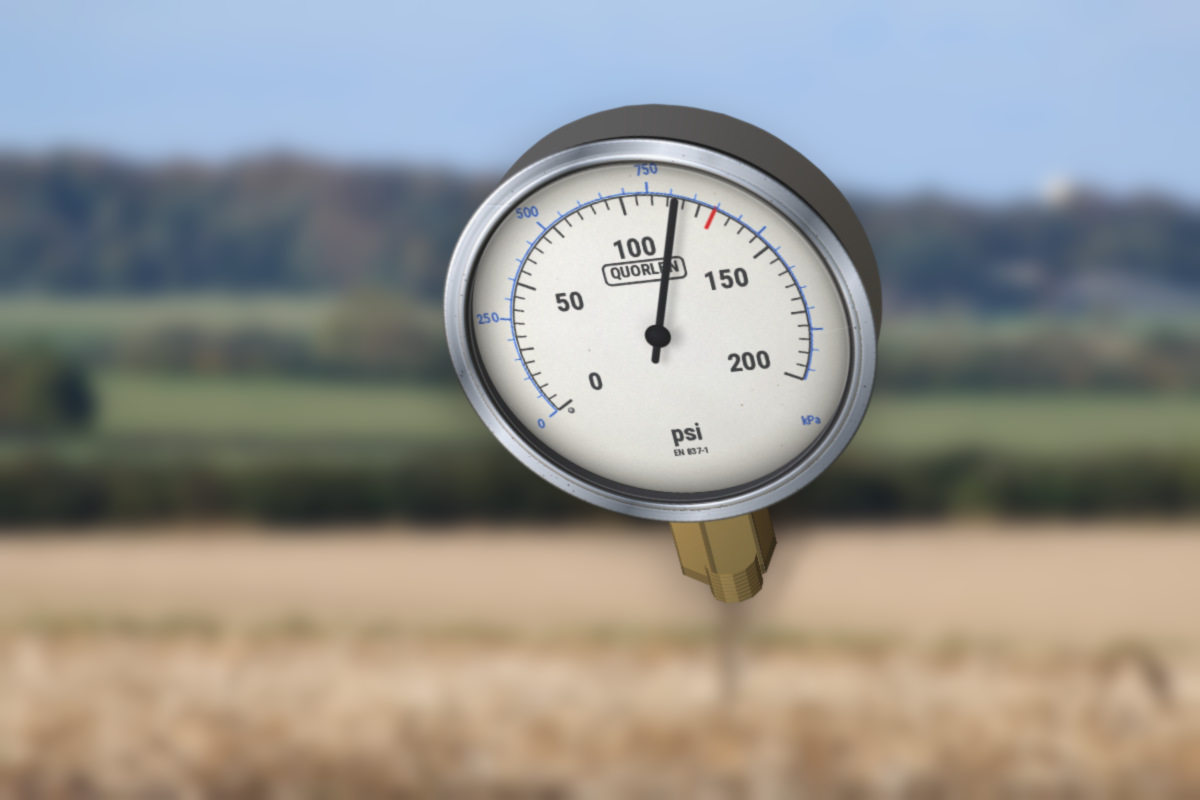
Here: **117.5** psi
